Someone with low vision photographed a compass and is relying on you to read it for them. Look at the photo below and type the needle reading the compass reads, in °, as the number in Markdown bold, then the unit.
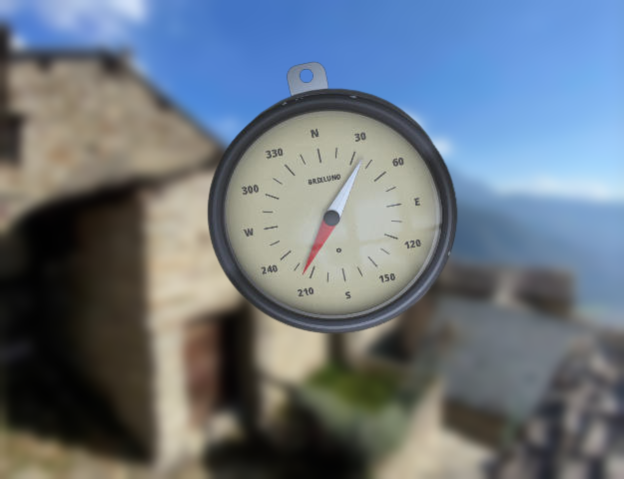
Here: **217.5** °
